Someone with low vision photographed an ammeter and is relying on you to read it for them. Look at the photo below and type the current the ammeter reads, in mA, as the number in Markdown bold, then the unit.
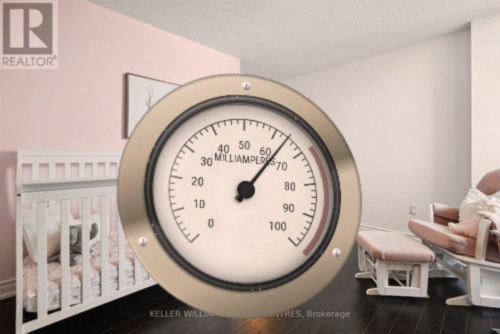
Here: **64** mA
